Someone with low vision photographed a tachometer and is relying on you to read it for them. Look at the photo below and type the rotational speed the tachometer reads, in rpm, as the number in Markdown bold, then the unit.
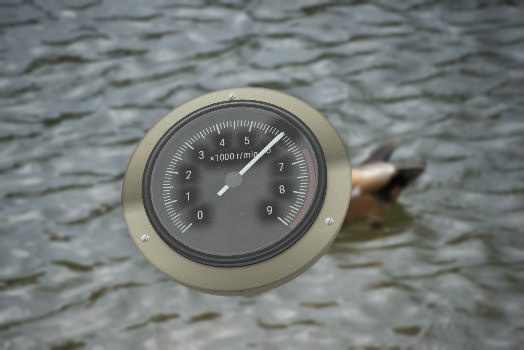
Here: **6000** rpm
